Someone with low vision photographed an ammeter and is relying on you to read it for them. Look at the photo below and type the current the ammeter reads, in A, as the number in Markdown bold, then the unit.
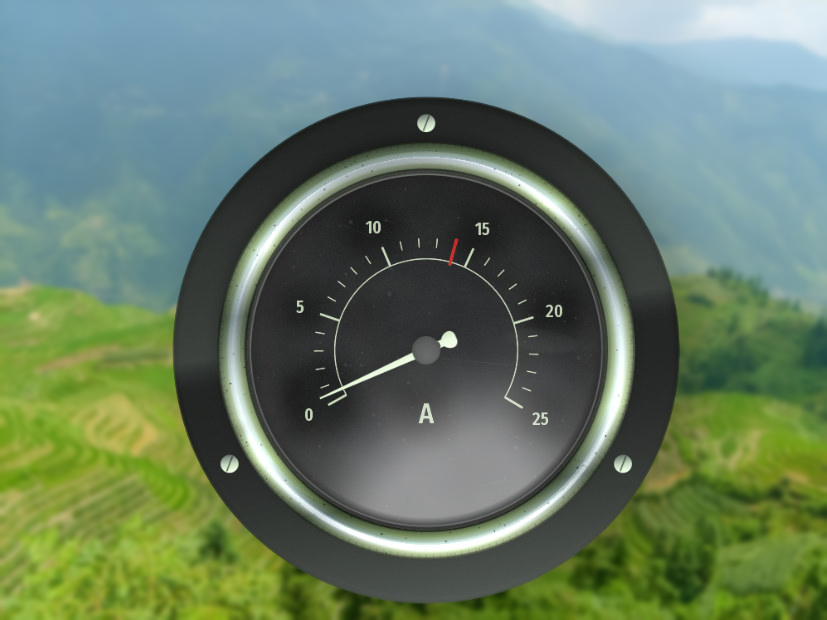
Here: **0.5** A
